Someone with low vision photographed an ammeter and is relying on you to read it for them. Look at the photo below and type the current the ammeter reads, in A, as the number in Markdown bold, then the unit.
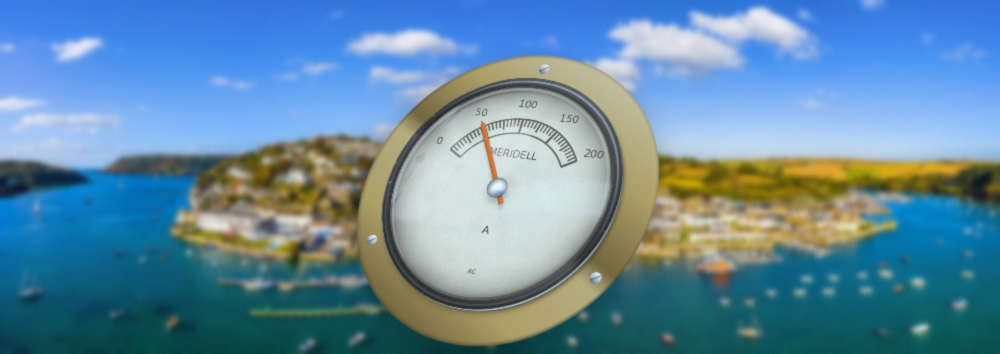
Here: **50** A
